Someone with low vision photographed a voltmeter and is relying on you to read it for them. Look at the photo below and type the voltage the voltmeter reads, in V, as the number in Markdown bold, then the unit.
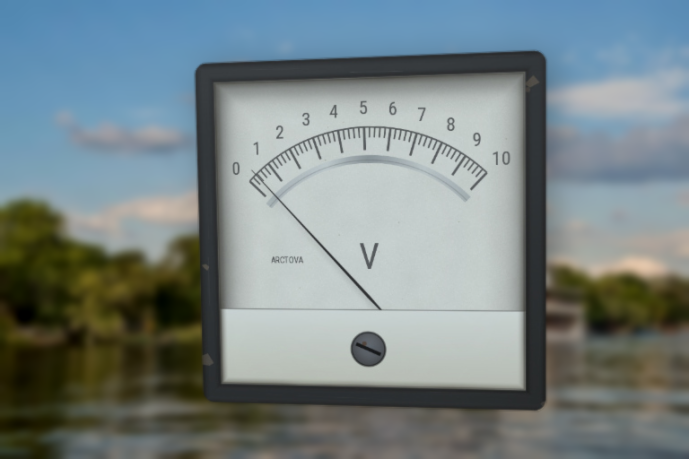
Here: **0.4** V
